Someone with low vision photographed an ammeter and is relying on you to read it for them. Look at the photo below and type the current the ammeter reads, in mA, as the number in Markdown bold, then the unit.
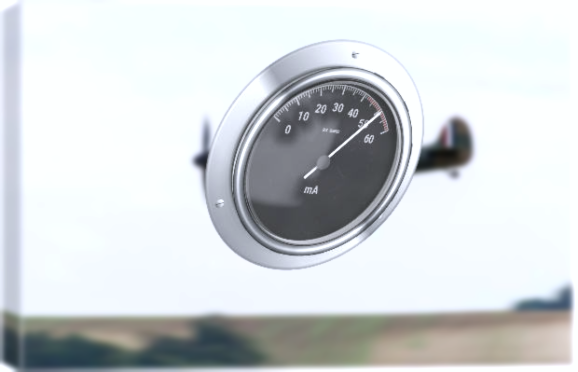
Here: **50** mA
